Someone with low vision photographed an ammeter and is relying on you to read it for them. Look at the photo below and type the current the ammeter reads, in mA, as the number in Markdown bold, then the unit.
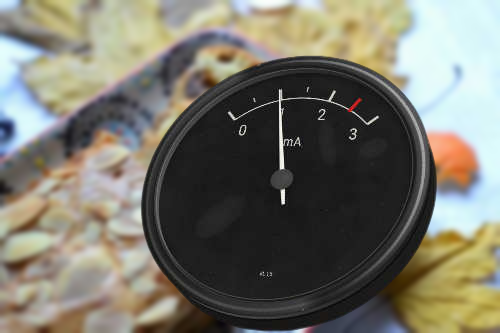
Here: **1** mA
